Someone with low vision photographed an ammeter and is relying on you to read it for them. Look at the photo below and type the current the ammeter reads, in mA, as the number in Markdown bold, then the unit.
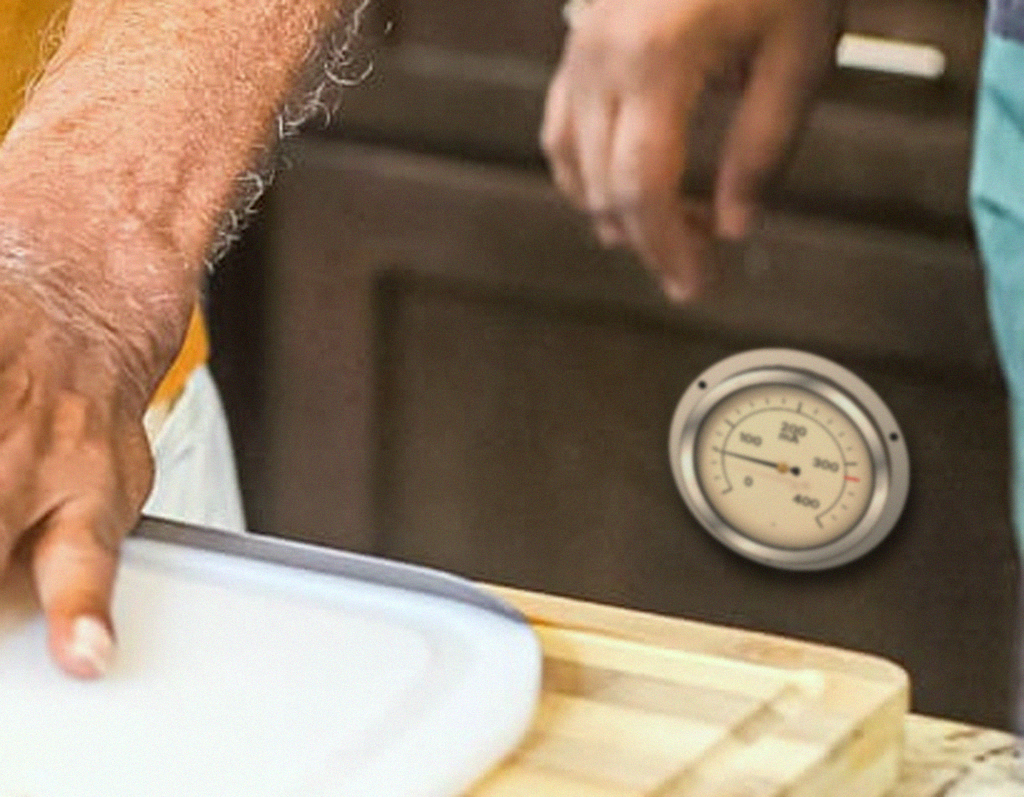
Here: **60** mA
